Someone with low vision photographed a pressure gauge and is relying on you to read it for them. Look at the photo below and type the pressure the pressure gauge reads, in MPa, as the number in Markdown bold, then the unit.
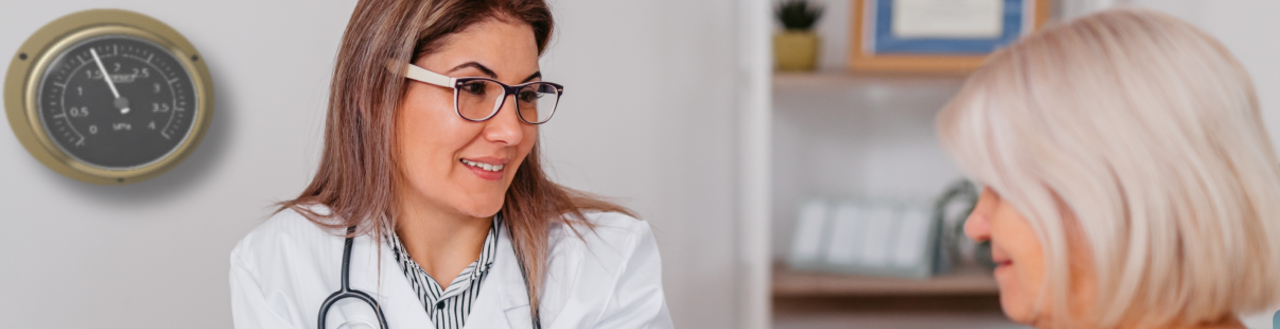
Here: **1.7** MPa
